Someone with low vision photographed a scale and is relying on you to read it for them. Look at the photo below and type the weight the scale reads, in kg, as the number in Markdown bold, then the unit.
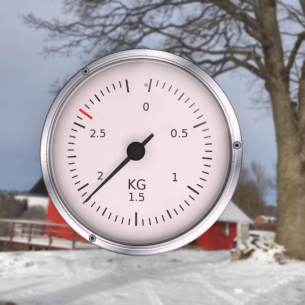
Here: **1.9** kg
